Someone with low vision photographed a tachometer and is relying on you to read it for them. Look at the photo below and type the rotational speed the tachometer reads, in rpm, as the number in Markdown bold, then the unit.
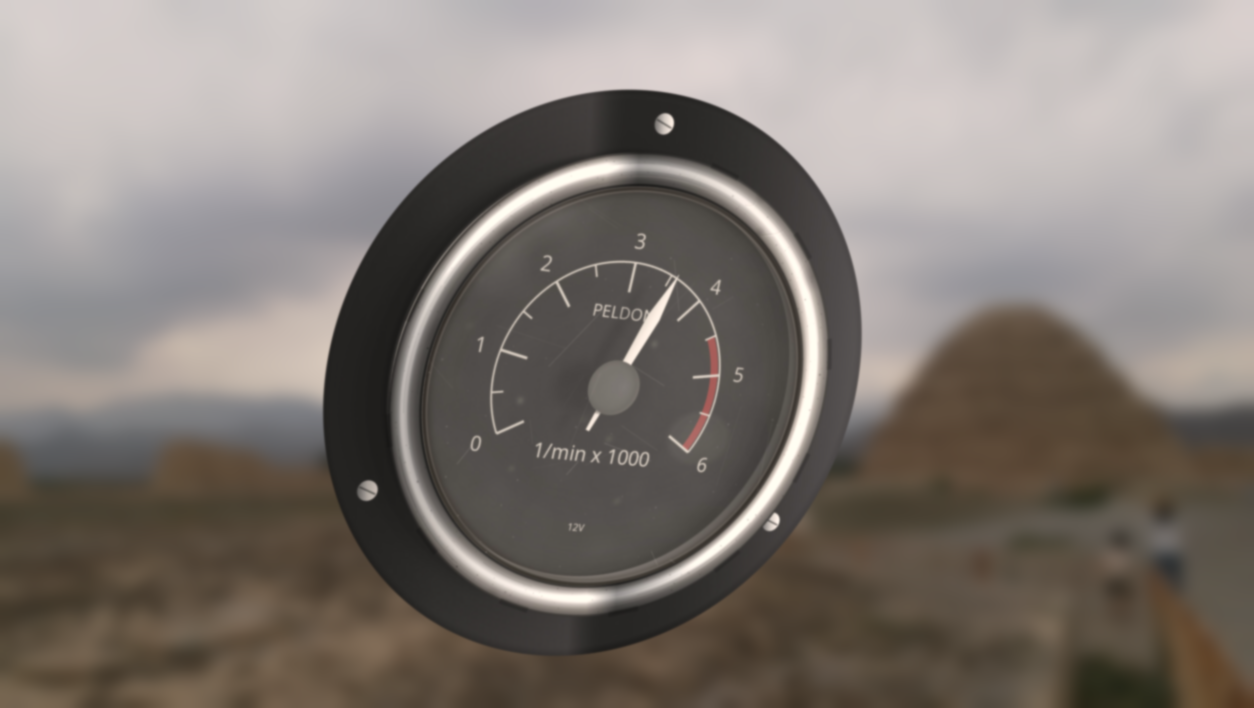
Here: **3500** rpm
